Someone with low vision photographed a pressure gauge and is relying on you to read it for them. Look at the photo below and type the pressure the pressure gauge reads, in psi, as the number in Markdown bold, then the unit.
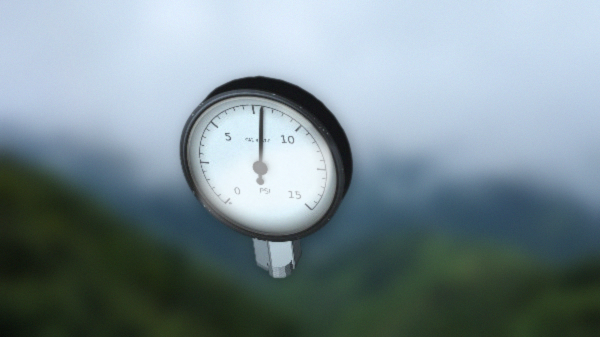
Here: **8** psi
